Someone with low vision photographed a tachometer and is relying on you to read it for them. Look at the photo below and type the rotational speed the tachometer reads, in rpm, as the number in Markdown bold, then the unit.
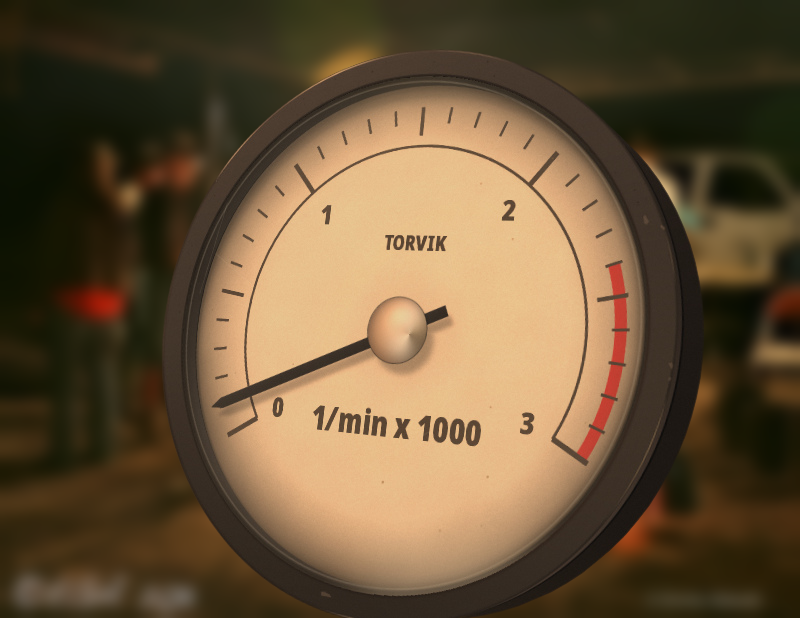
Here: **100** rpm
